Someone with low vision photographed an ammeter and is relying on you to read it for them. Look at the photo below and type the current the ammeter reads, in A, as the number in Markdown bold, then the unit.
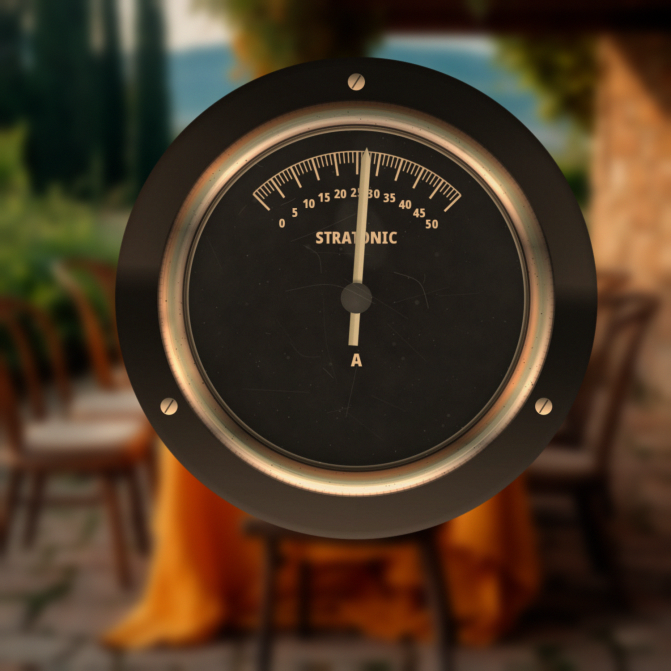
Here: **27** A
